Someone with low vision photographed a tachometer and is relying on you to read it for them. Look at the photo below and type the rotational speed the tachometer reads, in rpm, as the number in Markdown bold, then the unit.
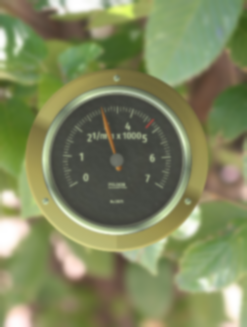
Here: **3000** rpm
